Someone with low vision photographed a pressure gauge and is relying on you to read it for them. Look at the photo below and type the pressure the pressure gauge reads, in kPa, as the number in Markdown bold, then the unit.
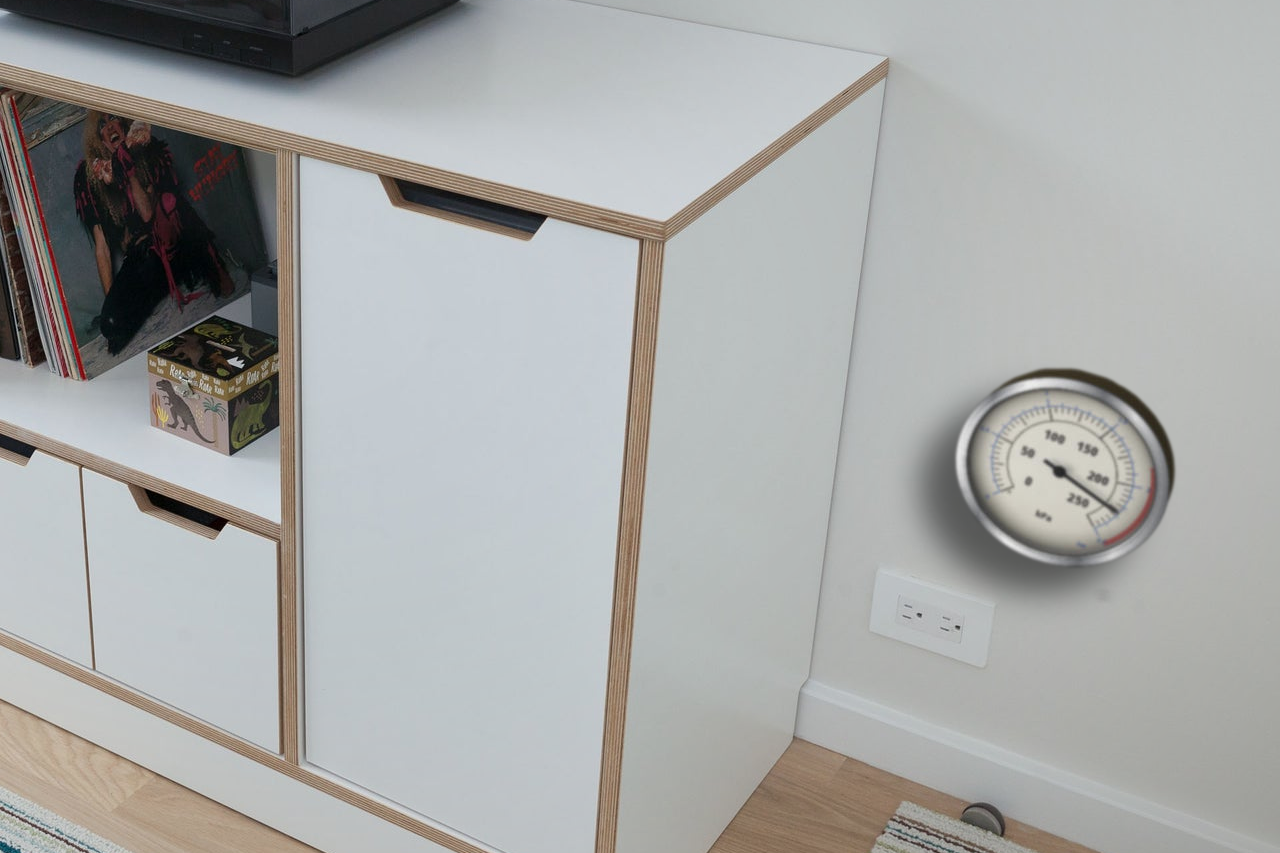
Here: **225** kPa
